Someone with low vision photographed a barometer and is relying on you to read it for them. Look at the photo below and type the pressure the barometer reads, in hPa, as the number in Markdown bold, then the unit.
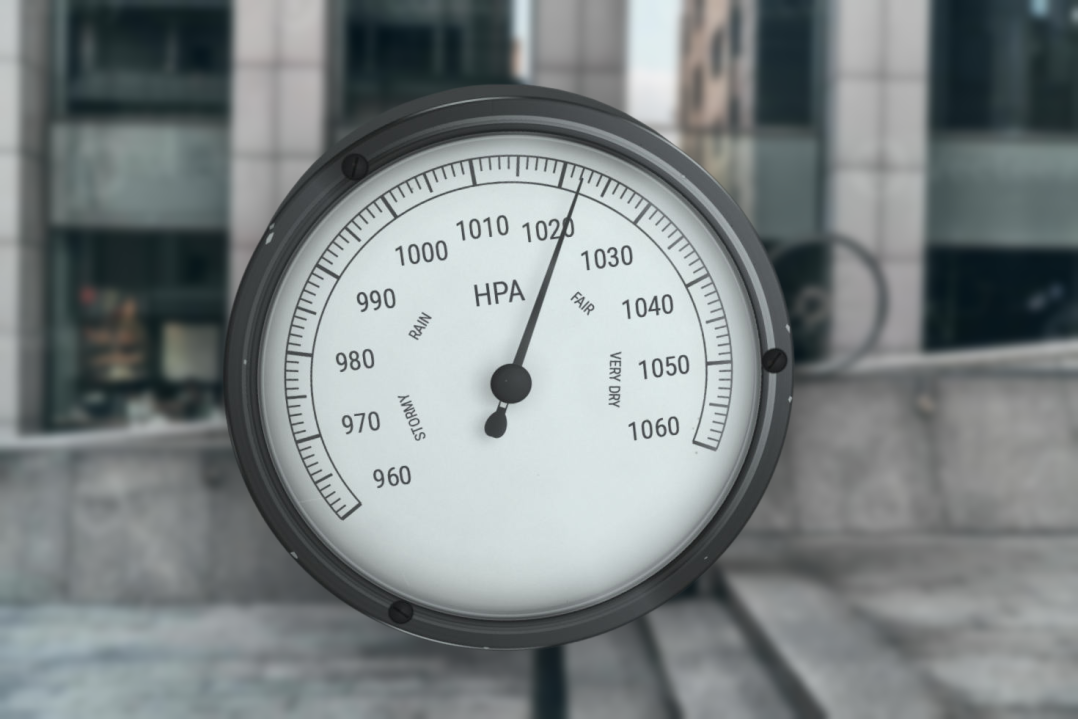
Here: **1022** hPa
